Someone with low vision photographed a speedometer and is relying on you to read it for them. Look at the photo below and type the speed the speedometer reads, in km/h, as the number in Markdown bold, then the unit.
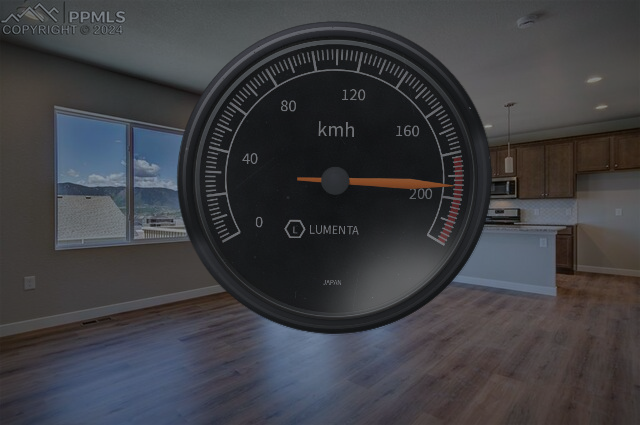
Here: **194** km/h
